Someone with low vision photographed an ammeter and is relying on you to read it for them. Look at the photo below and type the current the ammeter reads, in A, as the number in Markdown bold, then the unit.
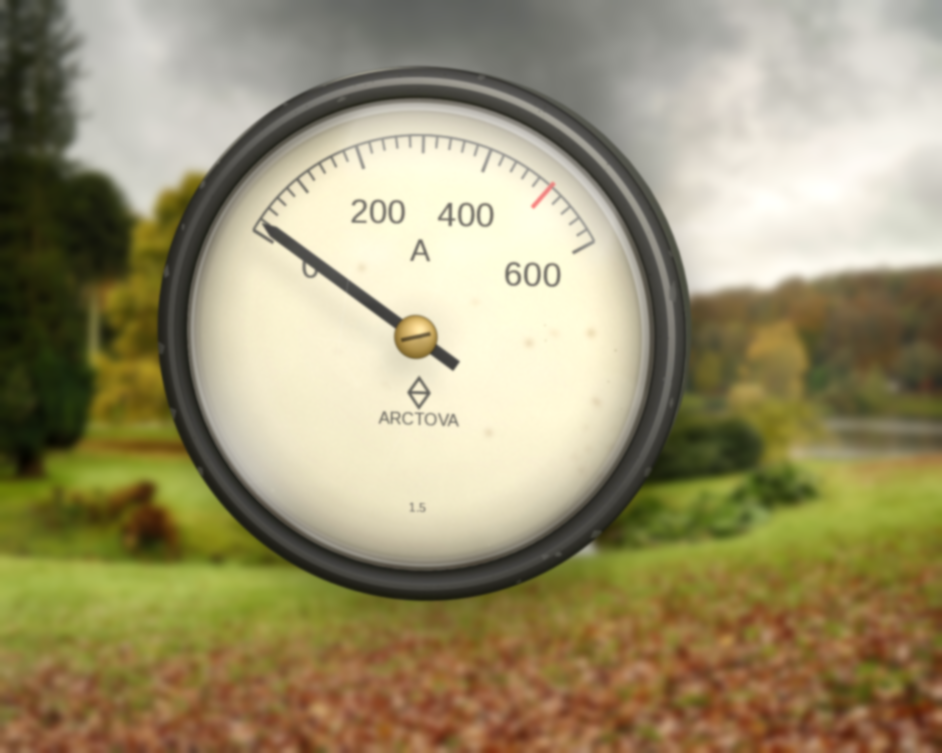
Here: **20** A
